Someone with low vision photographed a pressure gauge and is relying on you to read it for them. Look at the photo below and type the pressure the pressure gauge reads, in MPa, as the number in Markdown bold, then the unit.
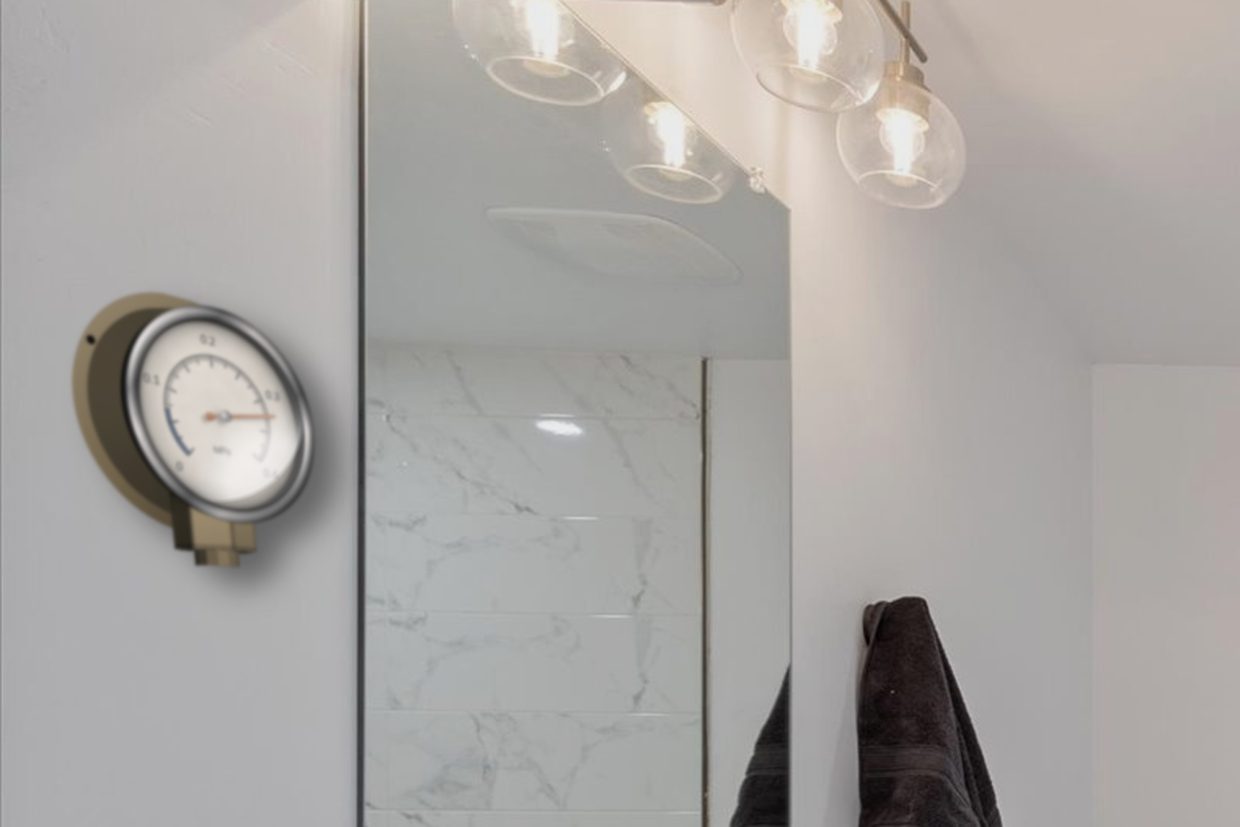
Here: **0.325** MPa
